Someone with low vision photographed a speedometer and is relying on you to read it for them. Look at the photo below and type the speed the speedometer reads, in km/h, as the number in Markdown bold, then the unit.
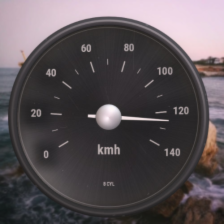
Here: **125** km/h
